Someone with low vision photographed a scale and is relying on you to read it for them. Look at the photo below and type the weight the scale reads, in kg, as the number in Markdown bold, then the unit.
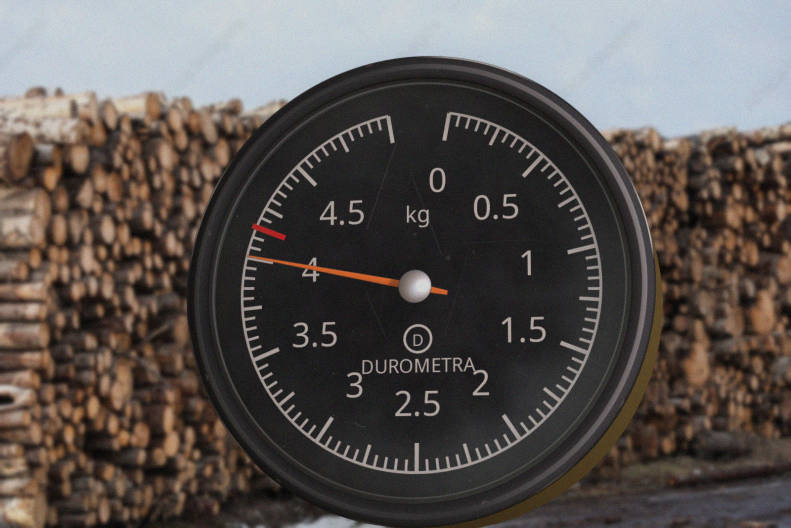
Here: **4** kg
